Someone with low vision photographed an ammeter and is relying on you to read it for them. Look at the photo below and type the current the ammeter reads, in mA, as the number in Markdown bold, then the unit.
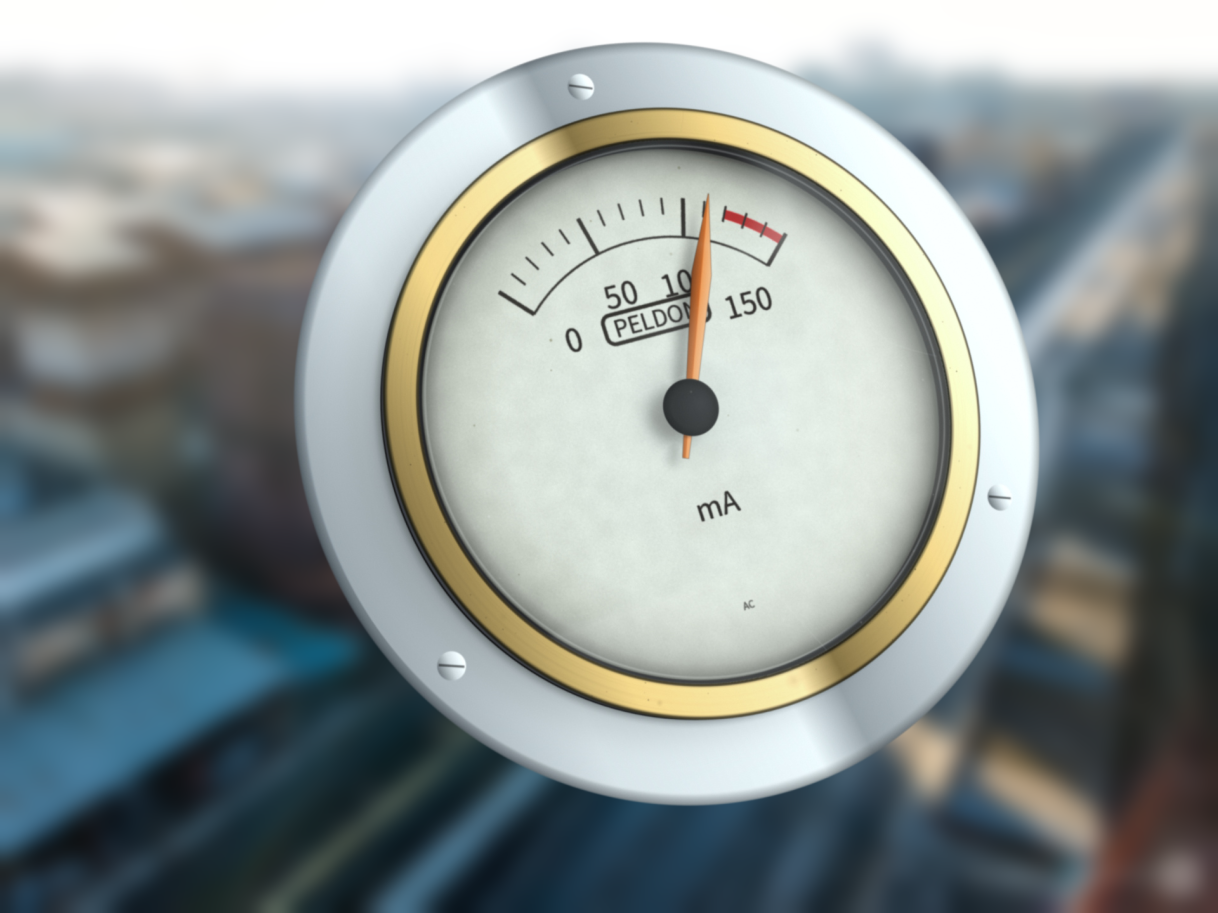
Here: **110** mA
